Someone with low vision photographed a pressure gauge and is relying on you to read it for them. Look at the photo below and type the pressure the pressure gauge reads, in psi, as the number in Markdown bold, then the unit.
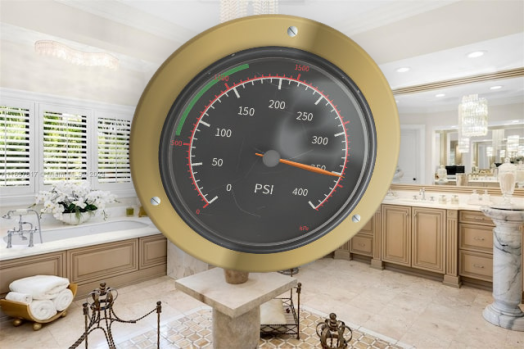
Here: **350** psi
